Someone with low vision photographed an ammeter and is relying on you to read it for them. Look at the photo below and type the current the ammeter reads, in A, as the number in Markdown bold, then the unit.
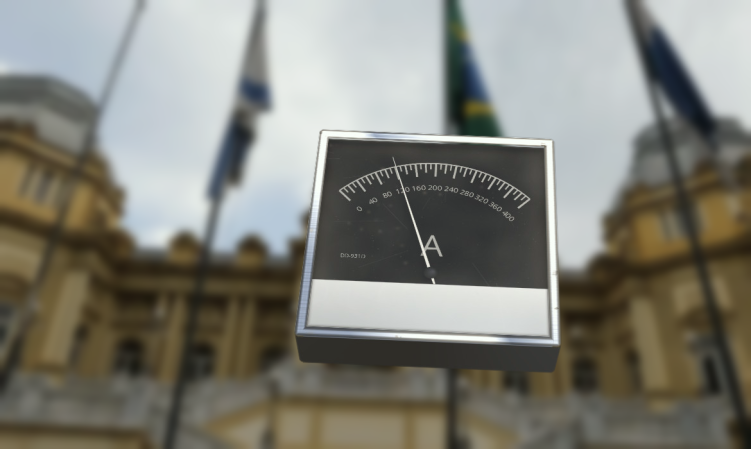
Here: **120** A
